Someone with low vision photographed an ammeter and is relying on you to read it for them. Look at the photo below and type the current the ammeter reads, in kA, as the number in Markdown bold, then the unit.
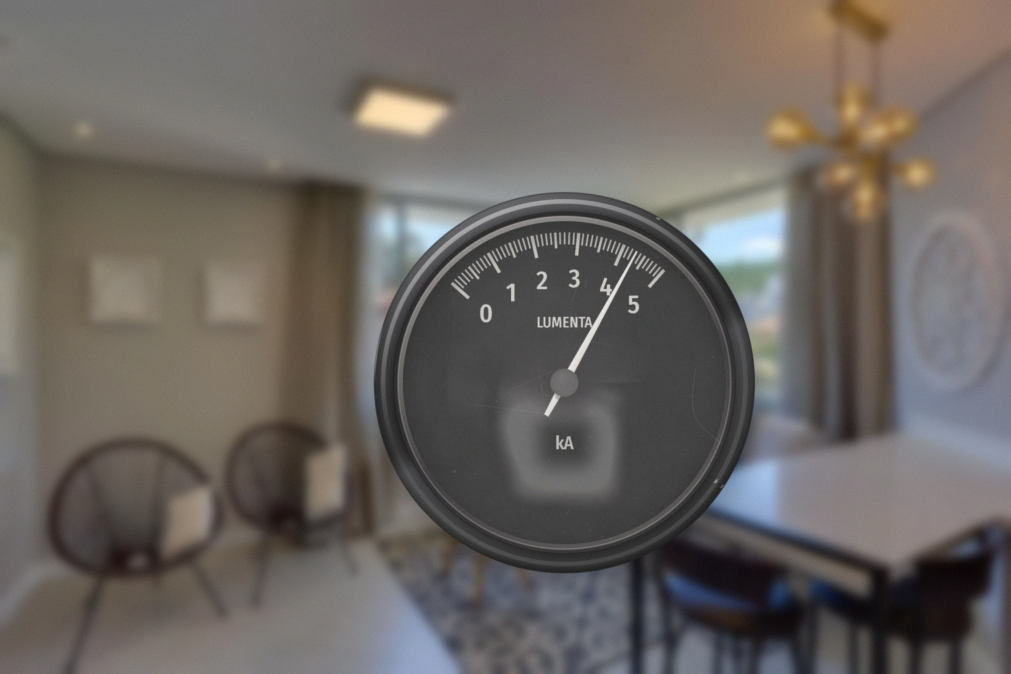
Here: **4.3** kA
